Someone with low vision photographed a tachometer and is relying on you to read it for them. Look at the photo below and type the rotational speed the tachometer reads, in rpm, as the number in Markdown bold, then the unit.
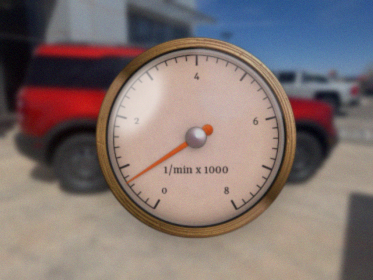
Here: **700** rpm
